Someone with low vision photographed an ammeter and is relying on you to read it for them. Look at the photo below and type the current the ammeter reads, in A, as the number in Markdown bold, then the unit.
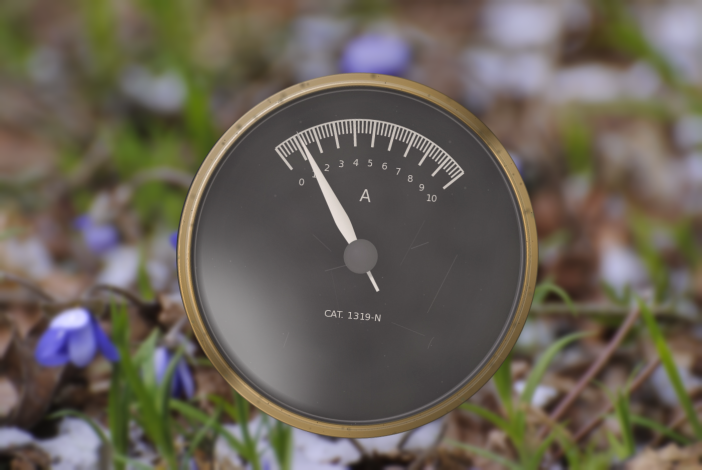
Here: **1.2** A
